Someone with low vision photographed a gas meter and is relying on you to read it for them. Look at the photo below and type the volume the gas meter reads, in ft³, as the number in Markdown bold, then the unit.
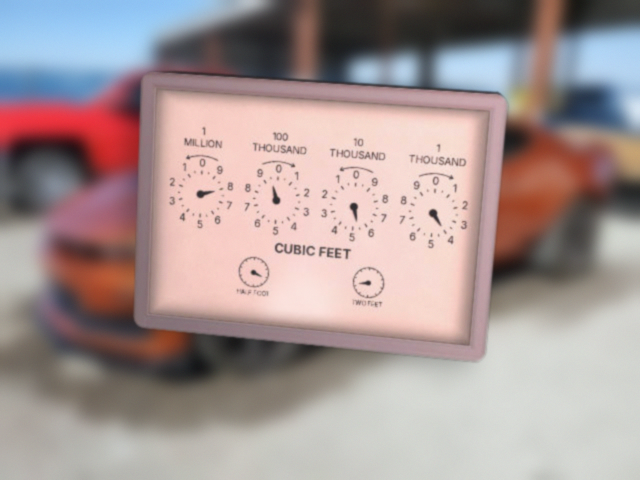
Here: **795400** ft³
